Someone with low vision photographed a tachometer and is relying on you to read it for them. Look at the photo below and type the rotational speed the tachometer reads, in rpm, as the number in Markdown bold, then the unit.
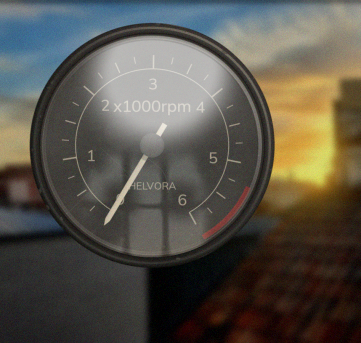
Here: **0** rpm
